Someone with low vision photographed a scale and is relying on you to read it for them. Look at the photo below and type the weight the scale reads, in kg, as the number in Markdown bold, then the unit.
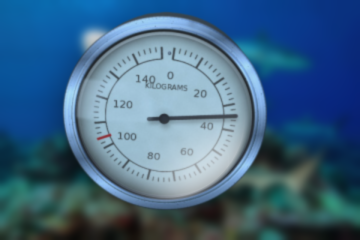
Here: **34** kg
